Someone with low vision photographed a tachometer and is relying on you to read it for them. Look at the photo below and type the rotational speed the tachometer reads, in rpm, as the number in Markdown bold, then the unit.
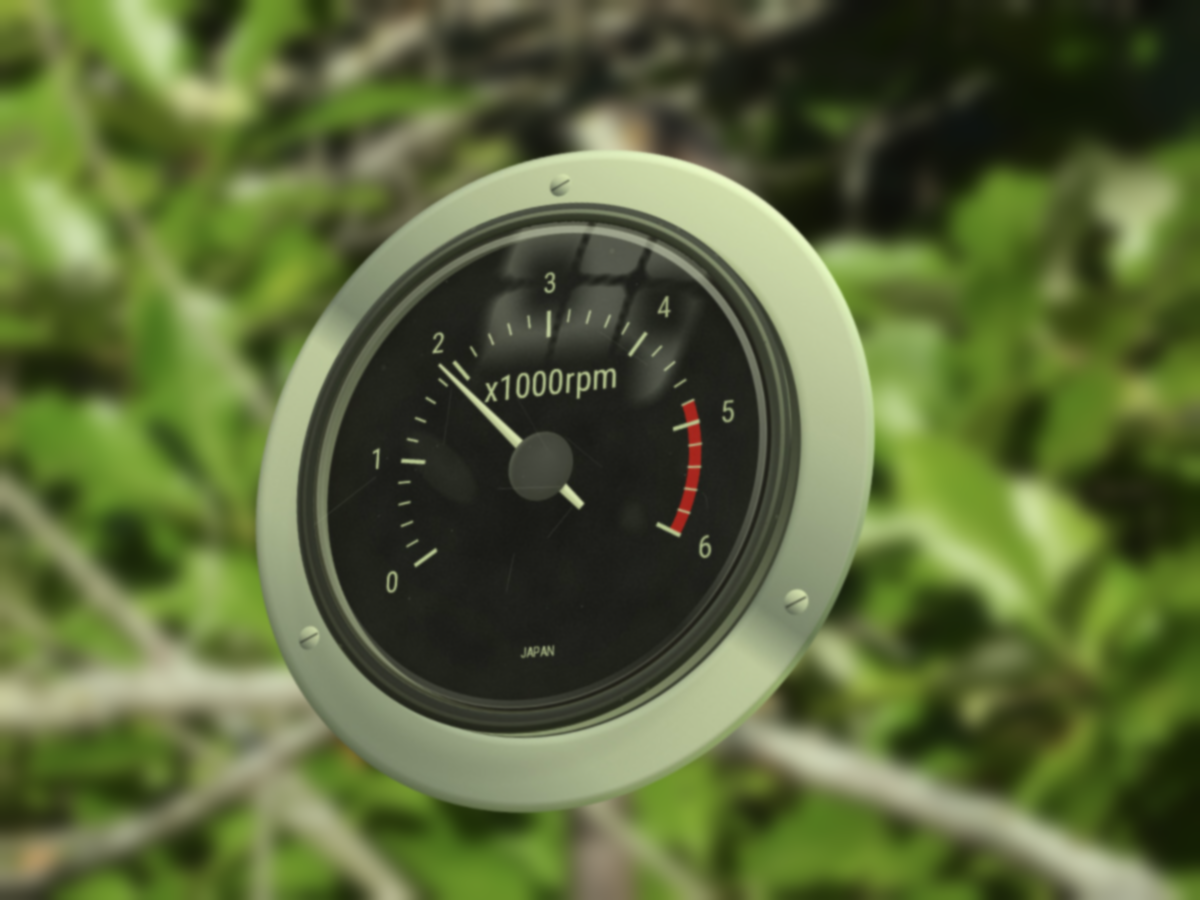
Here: **1900** rpm
